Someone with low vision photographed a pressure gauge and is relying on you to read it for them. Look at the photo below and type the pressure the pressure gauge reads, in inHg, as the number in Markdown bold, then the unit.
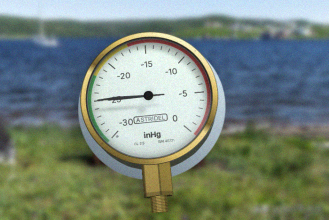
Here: **-25** inHg
